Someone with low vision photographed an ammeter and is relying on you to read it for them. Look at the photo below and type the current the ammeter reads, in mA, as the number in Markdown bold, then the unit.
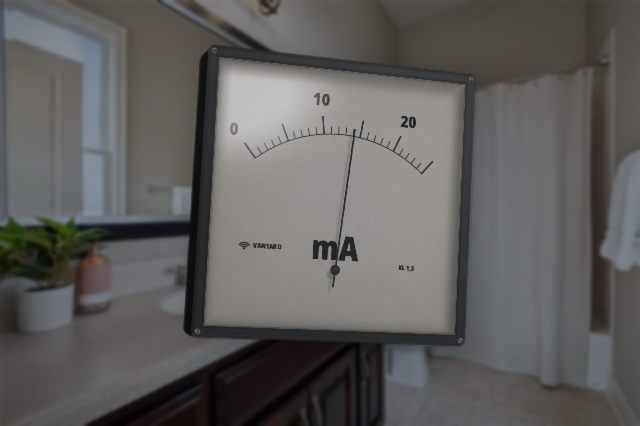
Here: **14** mA
